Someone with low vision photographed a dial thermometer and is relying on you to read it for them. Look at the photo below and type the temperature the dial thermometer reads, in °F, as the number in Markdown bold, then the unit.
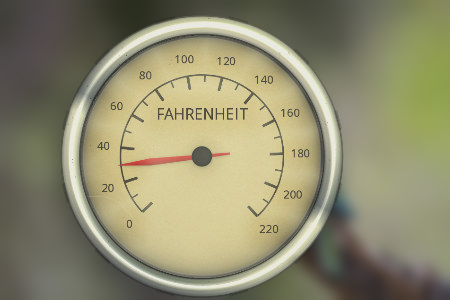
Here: **30** °F
